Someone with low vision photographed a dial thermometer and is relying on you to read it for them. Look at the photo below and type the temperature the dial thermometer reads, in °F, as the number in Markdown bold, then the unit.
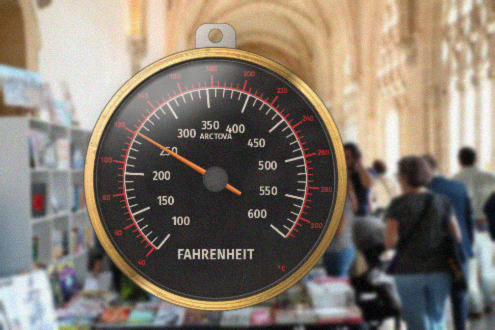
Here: **250** °F
